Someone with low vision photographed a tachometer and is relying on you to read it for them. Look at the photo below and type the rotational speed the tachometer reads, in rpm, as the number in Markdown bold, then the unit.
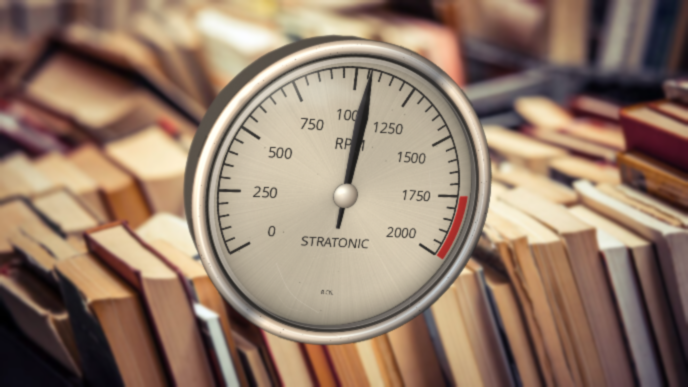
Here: **1050** rpm
